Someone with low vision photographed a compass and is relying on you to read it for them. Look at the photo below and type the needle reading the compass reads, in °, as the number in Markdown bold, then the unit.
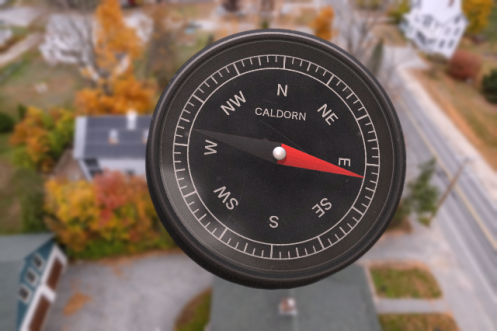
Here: **100** °
